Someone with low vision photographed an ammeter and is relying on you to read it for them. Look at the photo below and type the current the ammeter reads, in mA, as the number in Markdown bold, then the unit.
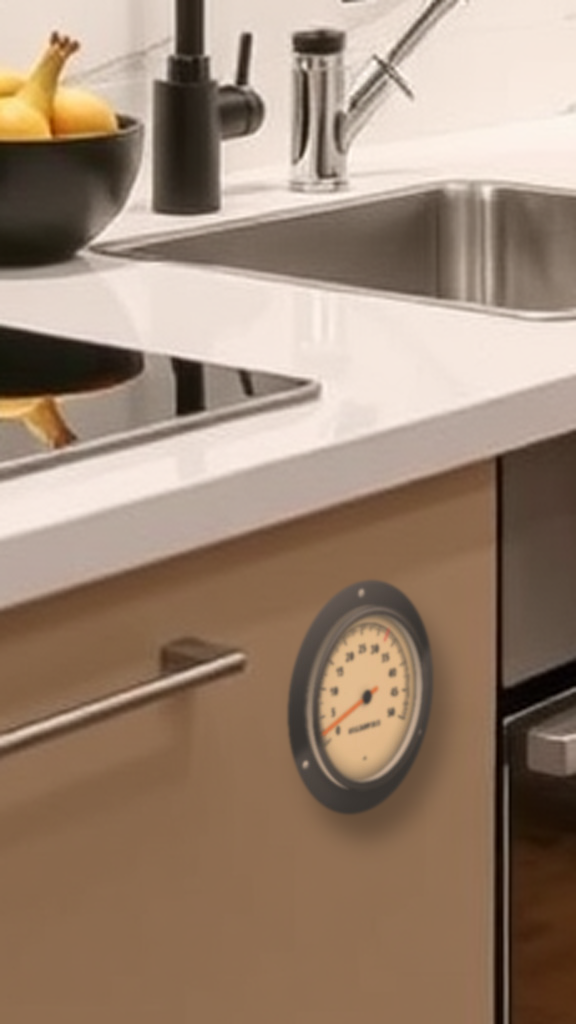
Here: **2.5** mA
